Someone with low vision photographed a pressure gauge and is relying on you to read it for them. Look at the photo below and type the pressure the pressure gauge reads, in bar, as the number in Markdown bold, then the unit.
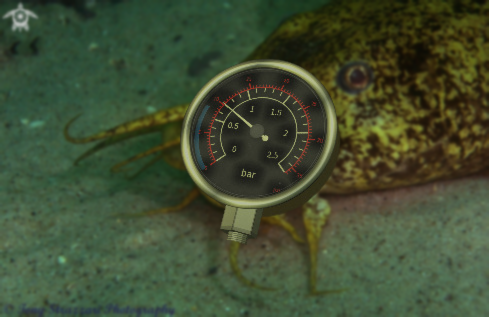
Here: **0.7** bar
